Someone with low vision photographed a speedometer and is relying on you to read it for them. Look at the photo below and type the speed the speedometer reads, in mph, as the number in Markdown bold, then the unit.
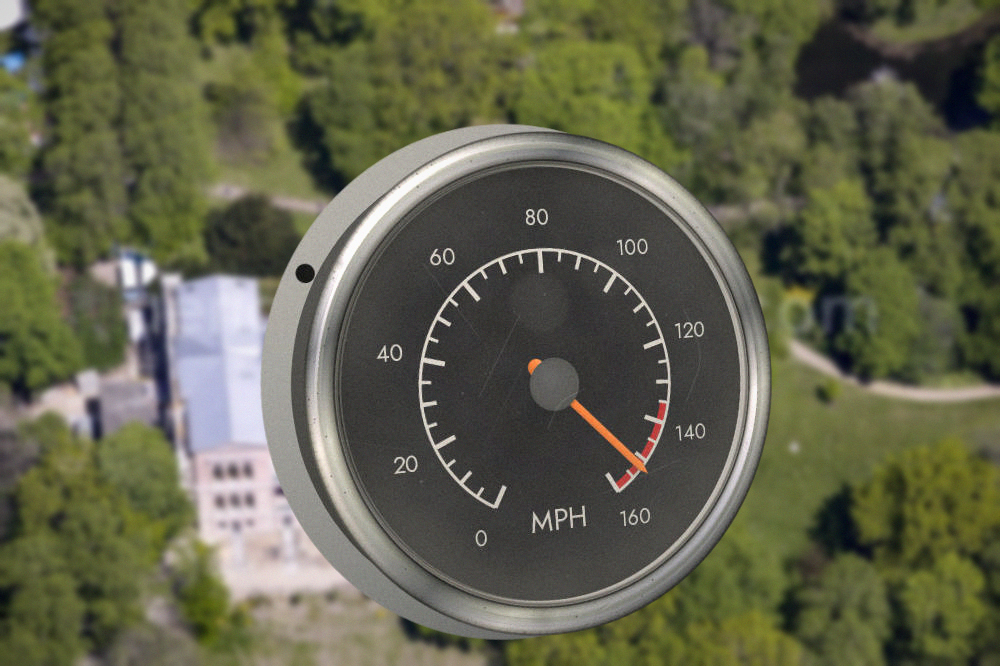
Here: **152.5** mph
